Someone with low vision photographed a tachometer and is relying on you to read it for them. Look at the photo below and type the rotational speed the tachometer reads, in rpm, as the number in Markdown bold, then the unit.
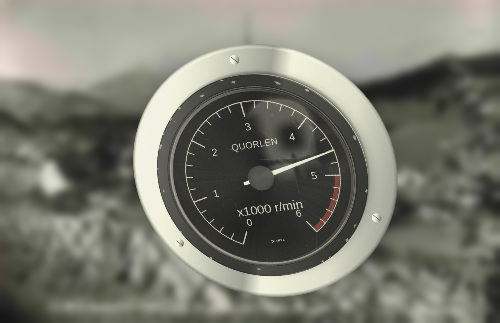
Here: **4600** rpm
